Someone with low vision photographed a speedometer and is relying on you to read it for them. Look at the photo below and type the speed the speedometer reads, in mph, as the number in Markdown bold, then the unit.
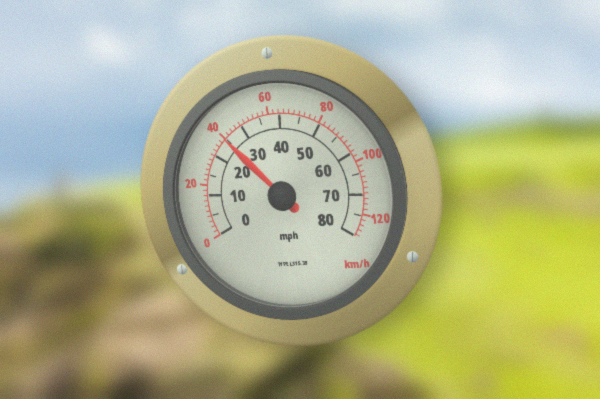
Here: **25** mph
